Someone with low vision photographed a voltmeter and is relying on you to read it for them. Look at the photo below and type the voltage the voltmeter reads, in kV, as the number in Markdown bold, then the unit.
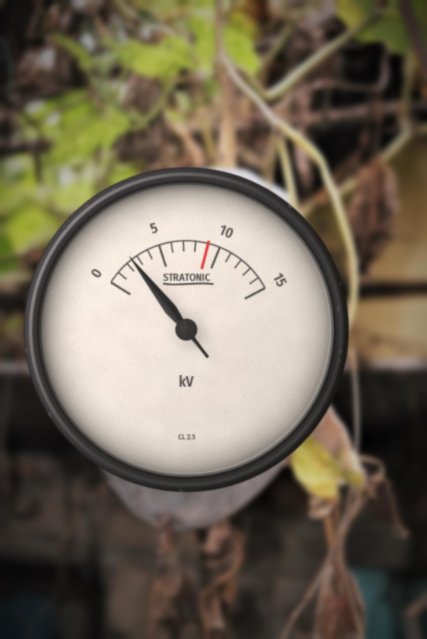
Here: **2.5** kV
